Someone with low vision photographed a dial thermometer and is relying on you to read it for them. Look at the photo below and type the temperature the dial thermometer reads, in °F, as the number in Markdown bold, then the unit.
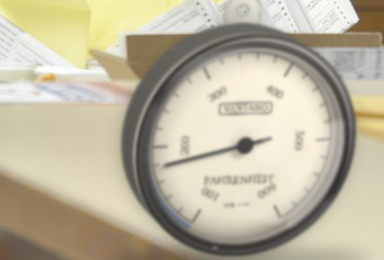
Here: **180** °F
